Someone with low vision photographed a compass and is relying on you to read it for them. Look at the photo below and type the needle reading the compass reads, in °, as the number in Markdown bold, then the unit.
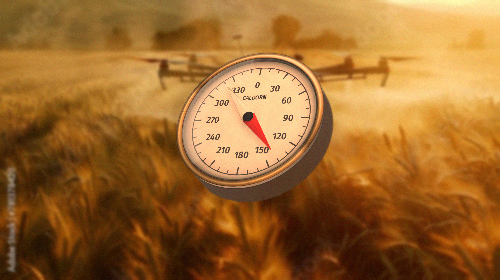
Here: **140** °
